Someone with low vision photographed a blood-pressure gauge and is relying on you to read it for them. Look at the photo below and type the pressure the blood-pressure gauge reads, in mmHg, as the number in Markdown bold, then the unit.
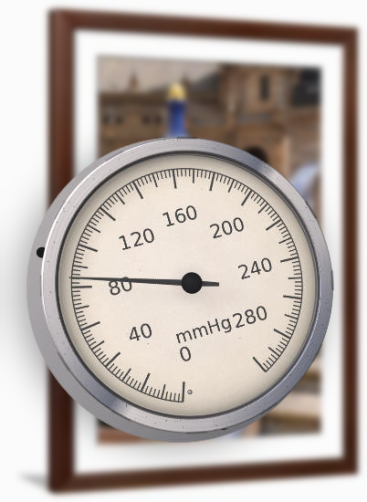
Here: **84** mmHg
